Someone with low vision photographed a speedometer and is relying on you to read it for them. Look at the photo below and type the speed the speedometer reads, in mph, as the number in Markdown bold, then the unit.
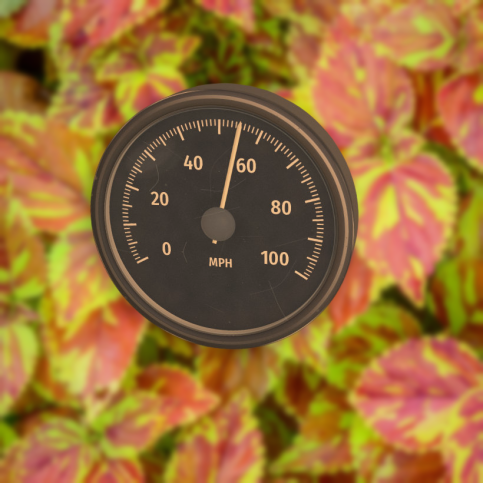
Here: **55** mph
